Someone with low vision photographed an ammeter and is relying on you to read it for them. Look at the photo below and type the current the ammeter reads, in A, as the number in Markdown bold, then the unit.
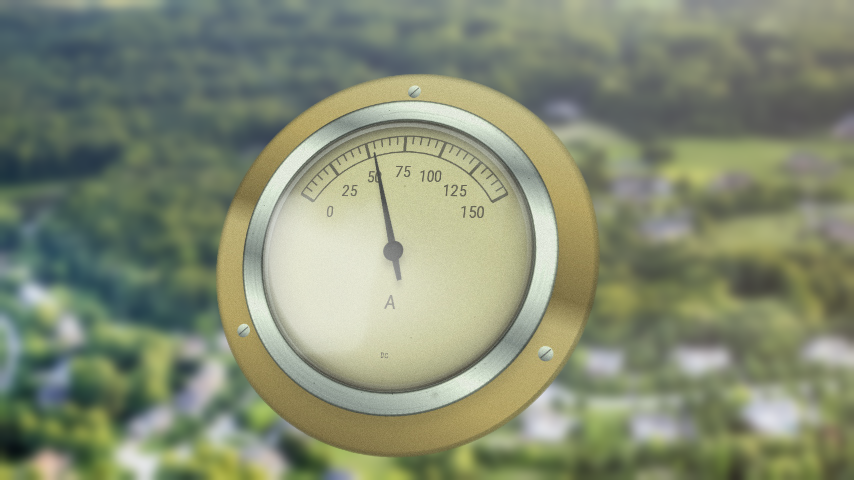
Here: **55** A
